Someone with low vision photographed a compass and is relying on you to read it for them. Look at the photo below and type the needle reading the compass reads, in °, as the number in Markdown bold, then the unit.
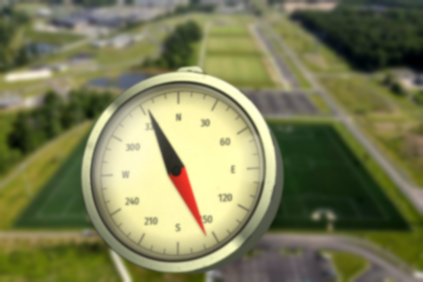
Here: **155** °
